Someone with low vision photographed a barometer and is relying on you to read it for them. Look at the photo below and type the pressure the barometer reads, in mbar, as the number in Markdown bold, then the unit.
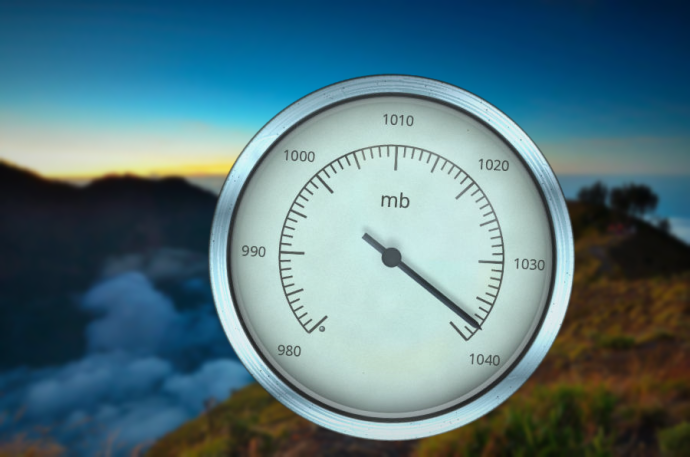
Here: **1038** mbar
